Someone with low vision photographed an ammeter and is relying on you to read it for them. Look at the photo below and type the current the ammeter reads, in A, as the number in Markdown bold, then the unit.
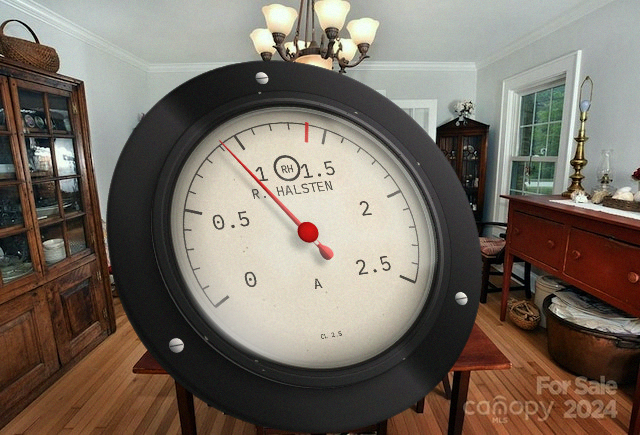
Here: **0.9** A
